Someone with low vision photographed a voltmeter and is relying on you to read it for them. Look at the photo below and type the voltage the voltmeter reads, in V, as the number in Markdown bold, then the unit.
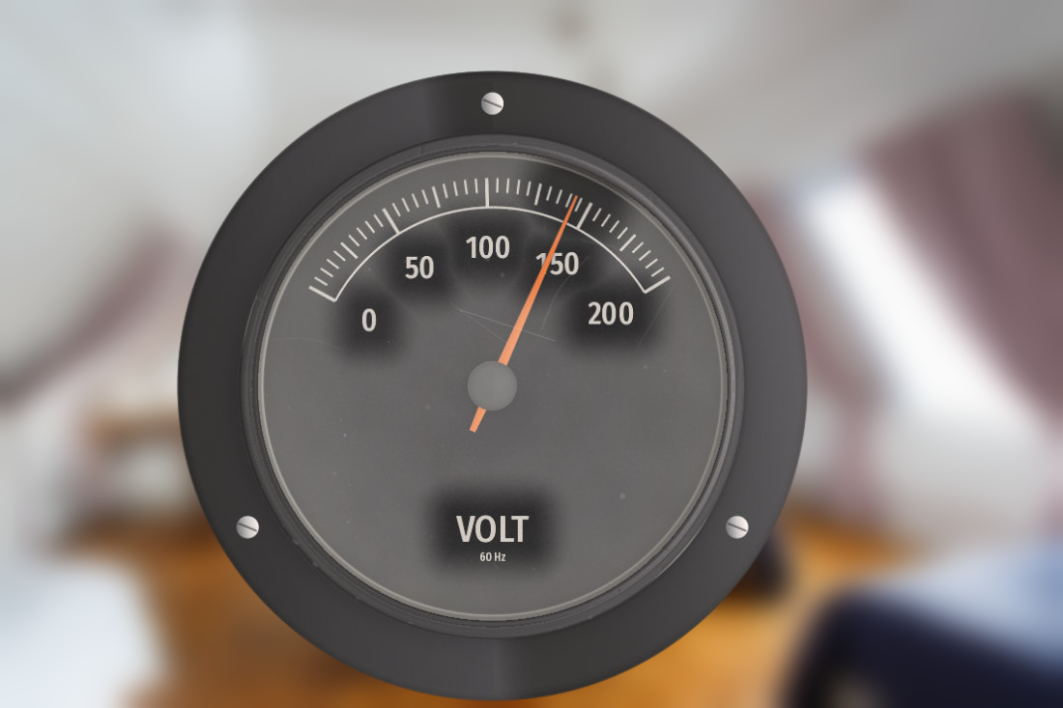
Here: **142.5** V
